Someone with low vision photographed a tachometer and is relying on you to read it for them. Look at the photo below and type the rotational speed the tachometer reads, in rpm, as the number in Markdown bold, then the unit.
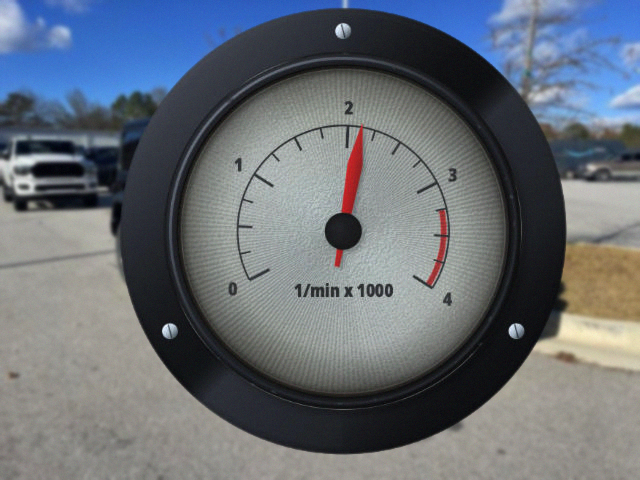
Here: **2125** rpm
